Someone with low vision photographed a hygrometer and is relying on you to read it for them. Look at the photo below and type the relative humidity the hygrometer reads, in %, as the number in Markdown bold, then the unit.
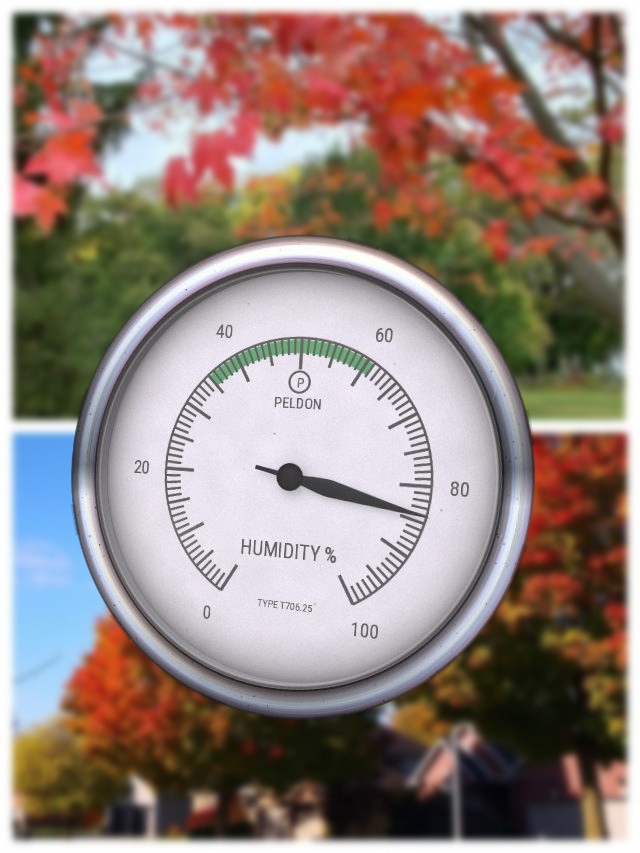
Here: **84** %
